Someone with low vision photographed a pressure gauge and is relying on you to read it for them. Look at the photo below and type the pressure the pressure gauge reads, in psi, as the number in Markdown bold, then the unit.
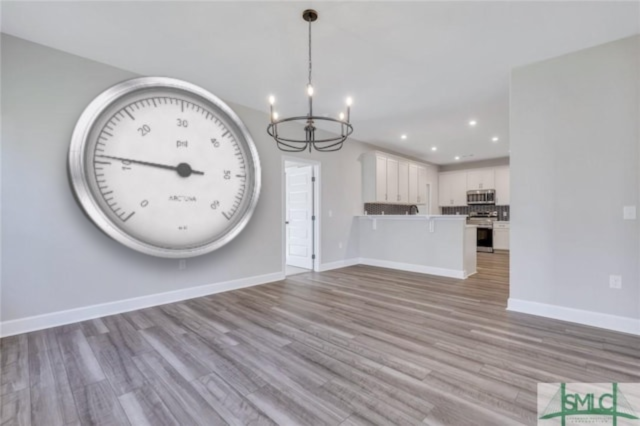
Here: **11** psi
